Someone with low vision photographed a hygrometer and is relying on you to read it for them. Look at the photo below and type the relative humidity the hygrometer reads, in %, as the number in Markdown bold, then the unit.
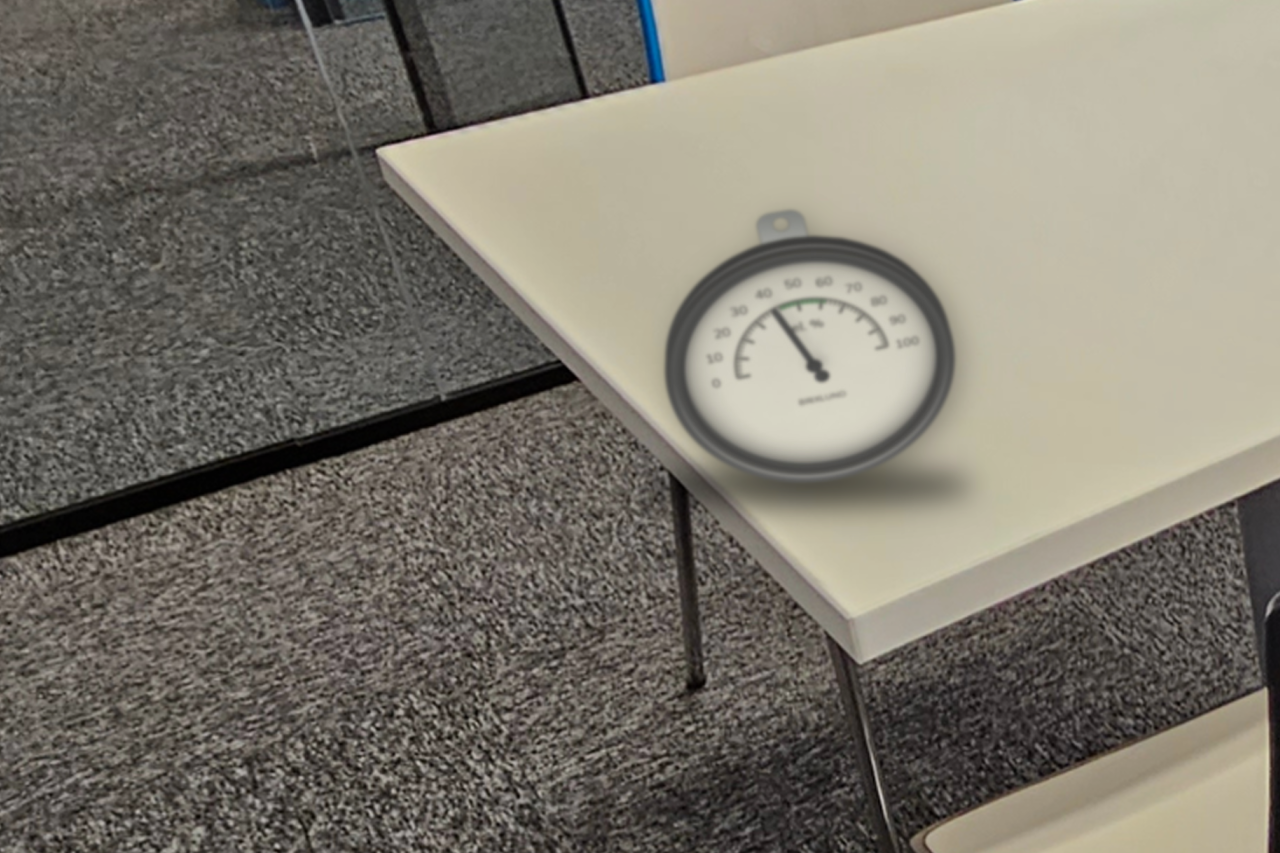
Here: **40** %
